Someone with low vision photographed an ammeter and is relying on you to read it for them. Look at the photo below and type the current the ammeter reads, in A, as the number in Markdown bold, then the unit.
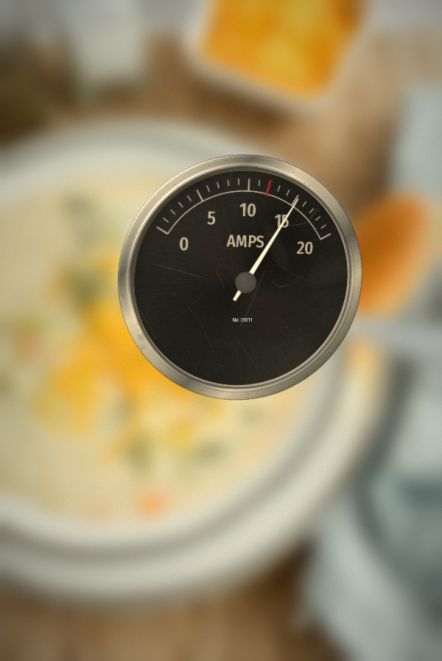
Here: **15** A
